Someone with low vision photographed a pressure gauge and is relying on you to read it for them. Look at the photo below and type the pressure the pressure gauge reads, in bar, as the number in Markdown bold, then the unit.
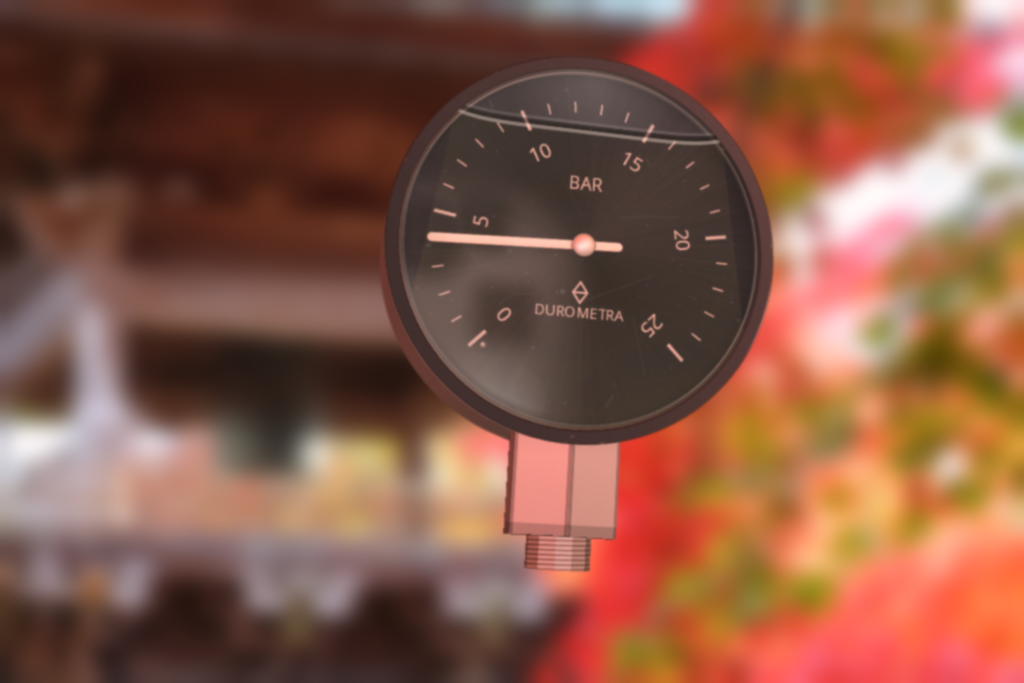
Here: **4** bar
